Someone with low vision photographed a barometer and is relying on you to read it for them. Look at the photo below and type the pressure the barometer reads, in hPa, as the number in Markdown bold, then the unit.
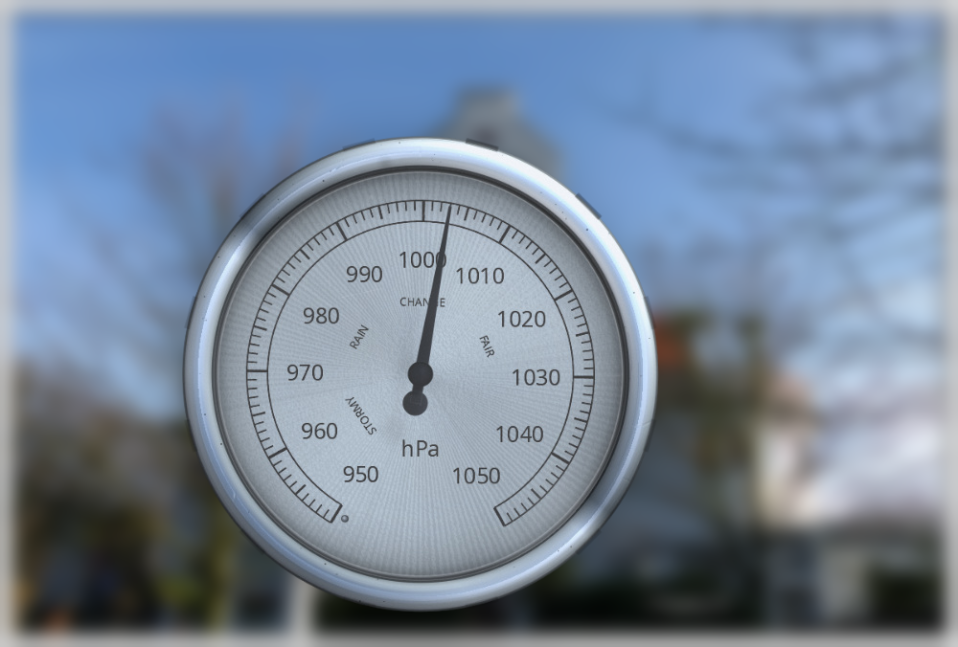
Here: **1003** hPa
